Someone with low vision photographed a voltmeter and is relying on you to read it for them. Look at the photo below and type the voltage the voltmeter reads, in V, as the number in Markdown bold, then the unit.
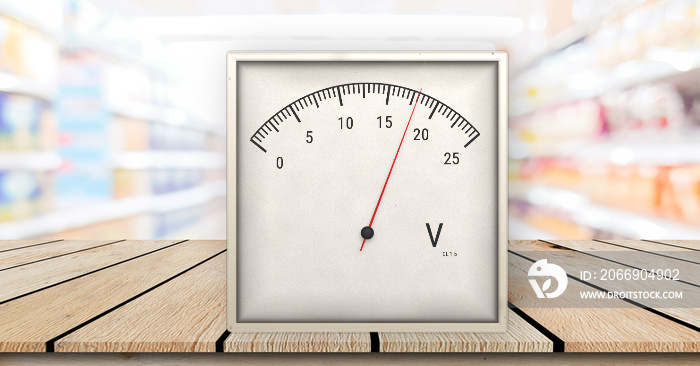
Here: **18** V
